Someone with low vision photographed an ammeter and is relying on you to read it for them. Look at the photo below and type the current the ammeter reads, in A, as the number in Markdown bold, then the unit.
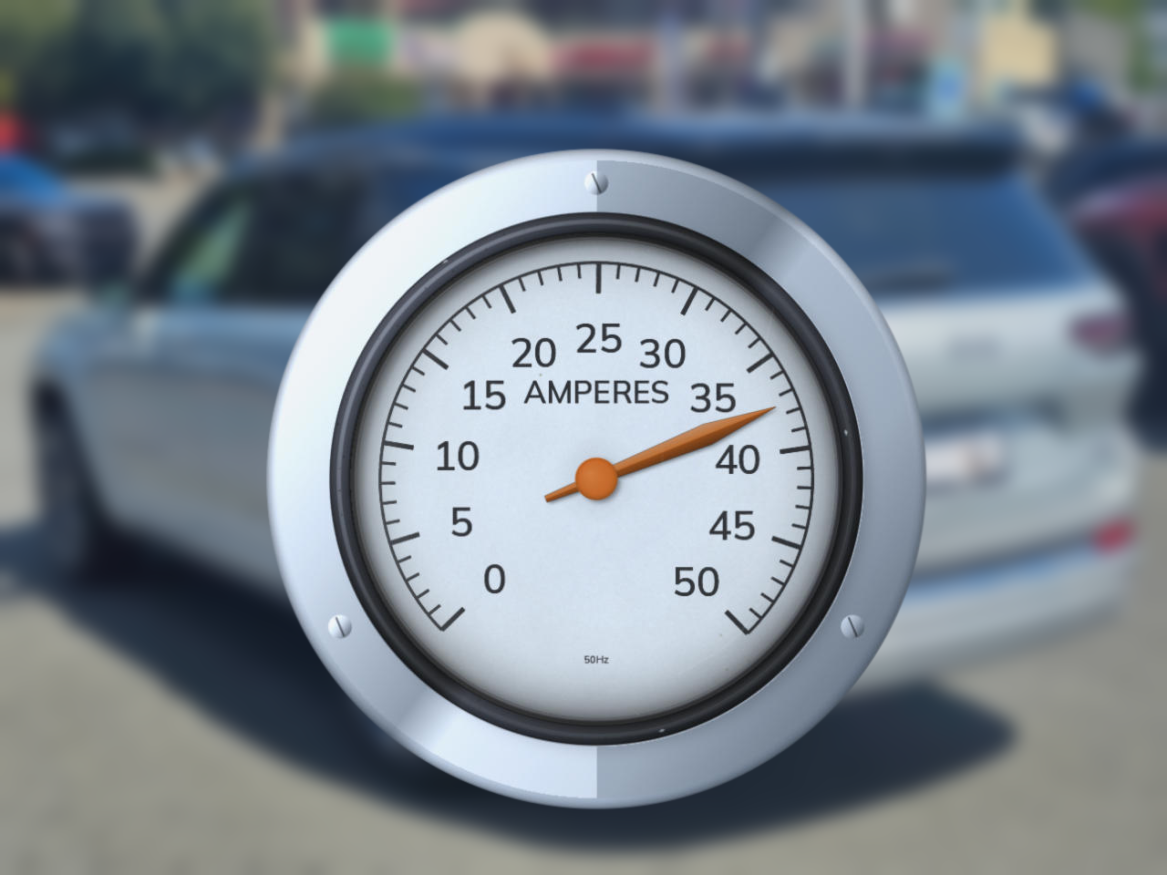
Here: **37.5** A
